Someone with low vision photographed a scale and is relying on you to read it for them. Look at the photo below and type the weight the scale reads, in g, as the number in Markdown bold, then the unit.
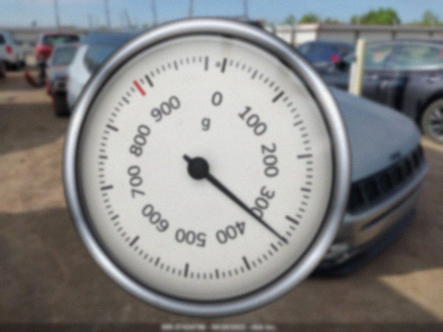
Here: **330** g
